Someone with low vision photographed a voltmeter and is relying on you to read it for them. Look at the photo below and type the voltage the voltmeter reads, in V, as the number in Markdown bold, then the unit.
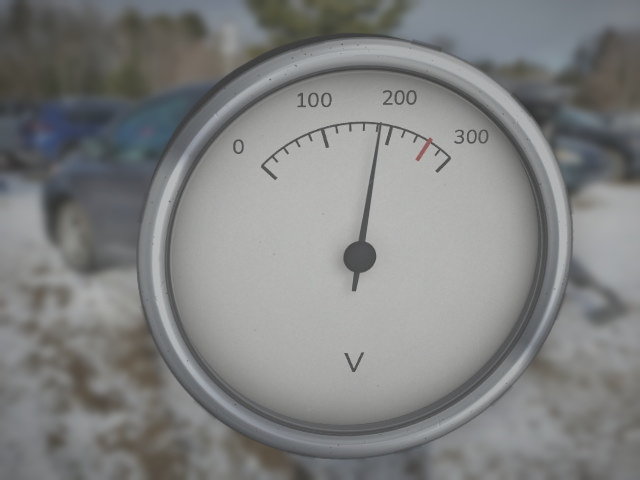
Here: **180** V
